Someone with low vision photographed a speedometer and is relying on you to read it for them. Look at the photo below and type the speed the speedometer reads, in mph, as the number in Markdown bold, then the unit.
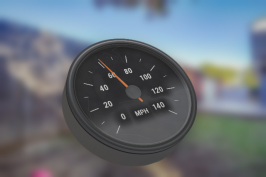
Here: **60** mph
